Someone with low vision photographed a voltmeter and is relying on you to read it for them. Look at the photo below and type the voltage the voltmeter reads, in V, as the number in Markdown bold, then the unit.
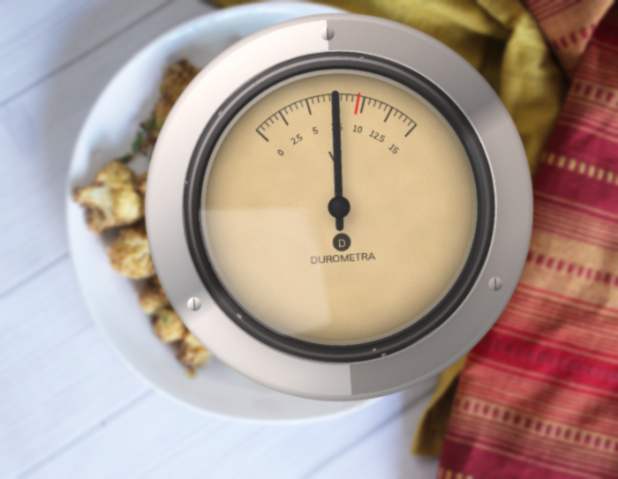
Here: **7.5** V
